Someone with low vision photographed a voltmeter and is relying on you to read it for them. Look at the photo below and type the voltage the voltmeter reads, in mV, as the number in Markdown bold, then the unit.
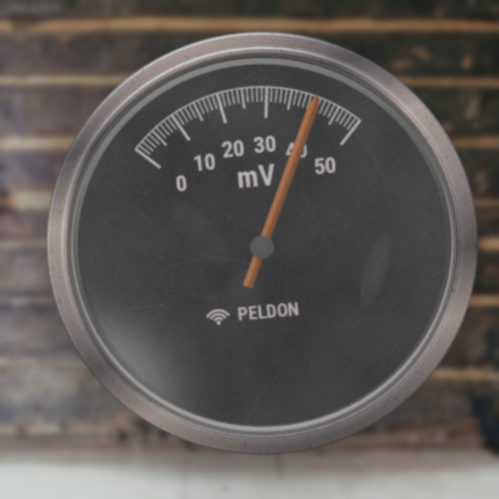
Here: **40** mV
